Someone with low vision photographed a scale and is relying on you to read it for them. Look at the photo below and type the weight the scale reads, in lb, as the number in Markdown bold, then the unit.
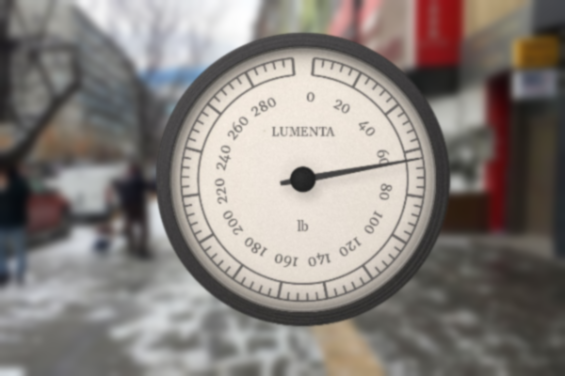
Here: **64** lb
